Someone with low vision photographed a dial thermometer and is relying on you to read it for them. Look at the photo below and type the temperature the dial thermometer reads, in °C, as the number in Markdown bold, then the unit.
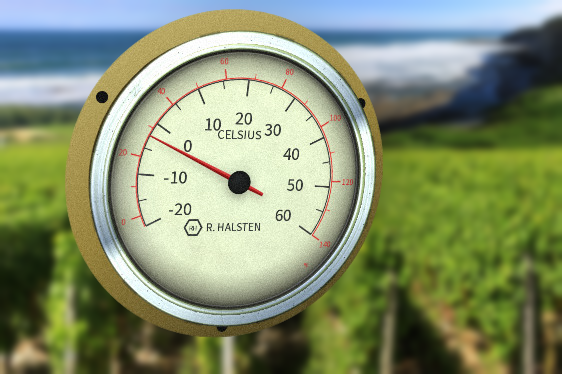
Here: **-2.5** °C
